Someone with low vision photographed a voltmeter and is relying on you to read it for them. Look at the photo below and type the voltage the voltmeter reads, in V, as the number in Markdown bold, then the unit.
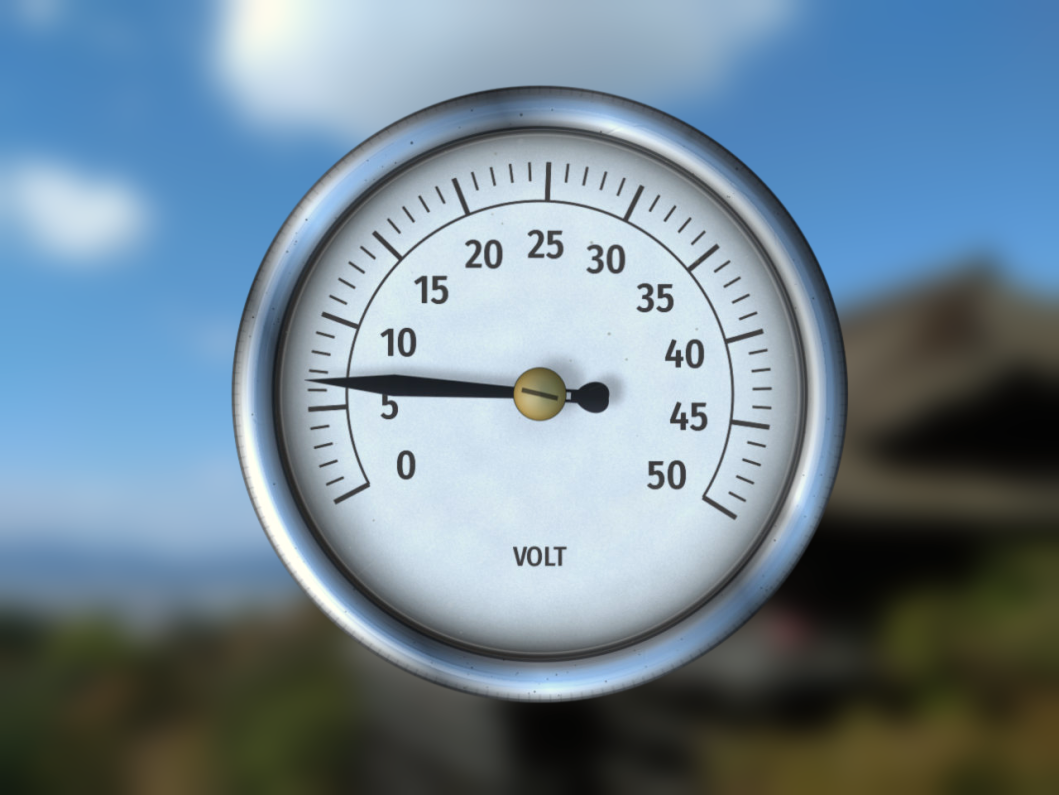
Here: **6.5** V
